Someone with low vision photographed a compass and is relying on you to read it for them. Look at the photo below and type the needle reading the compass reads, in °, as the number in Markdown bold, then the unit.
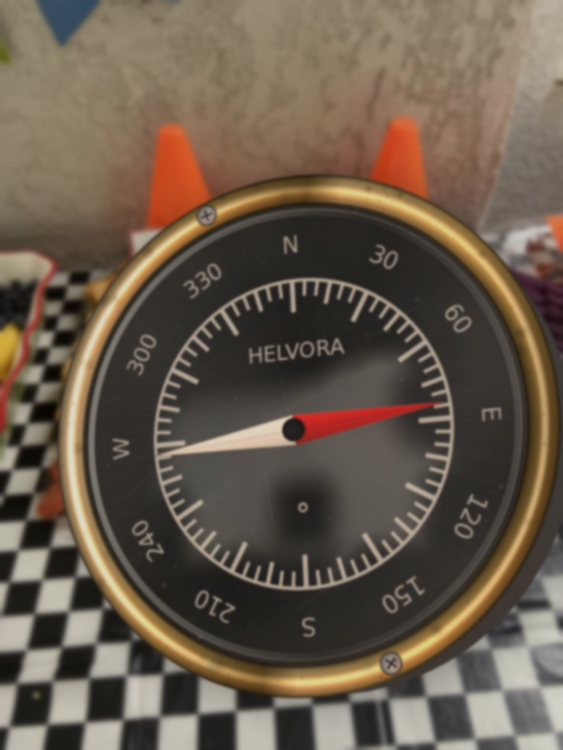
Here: **85** °
